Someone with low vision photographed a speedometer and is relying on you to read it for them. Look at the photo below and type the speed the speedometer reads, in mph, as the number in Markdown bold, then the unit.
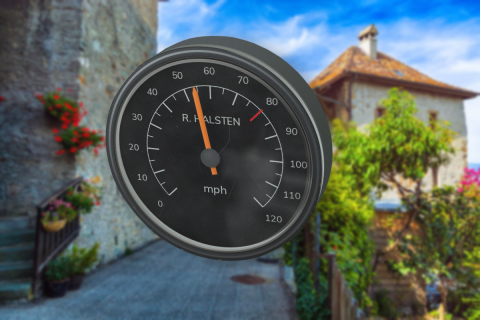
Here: **55** mph
